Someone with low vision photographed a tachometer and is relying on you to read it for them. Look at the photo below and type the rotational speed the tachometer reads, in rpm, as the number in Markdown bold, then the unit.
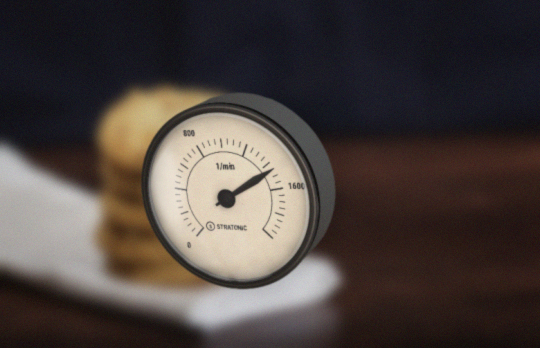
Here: **1450** rpm
